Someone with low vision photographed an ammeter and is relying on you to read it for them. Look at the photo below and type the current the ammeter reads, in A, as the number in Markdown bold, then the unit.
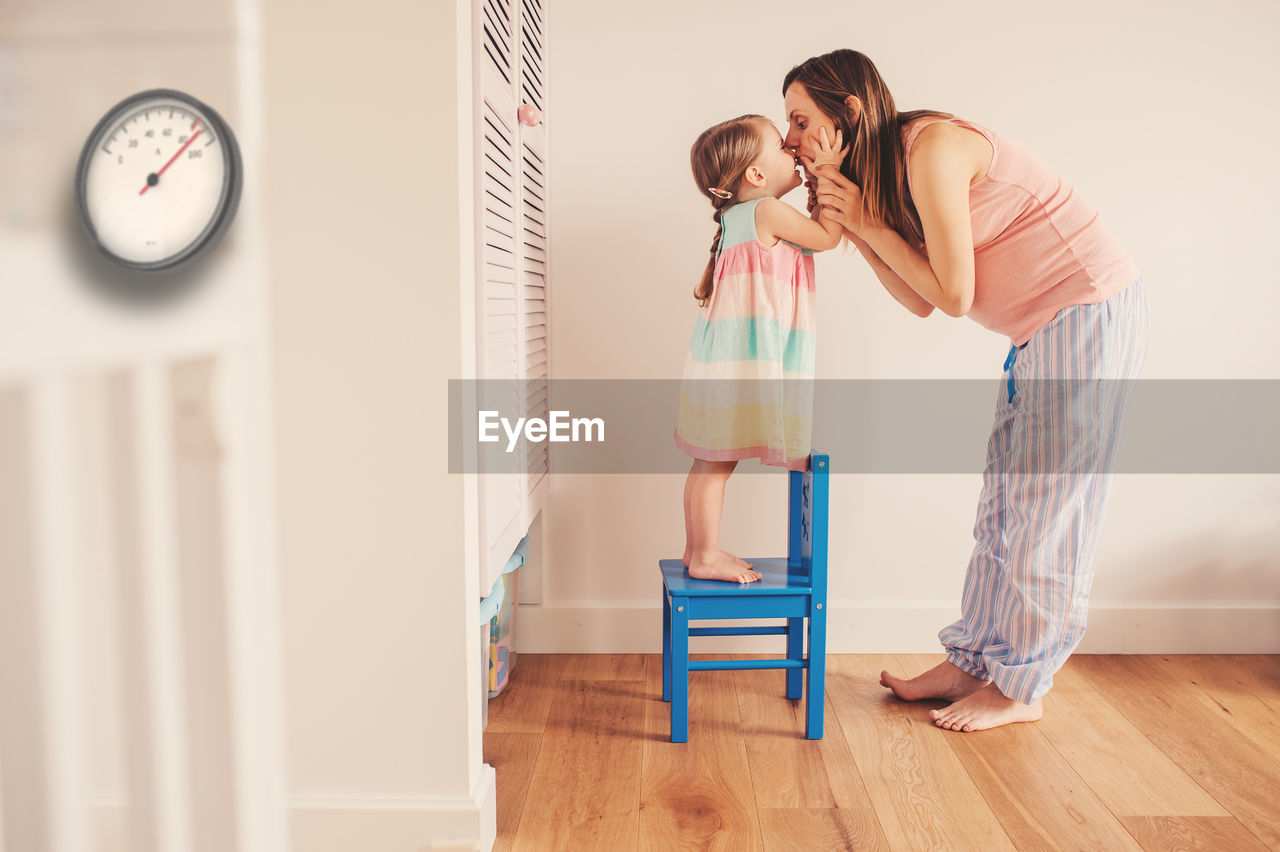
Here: **90** A
